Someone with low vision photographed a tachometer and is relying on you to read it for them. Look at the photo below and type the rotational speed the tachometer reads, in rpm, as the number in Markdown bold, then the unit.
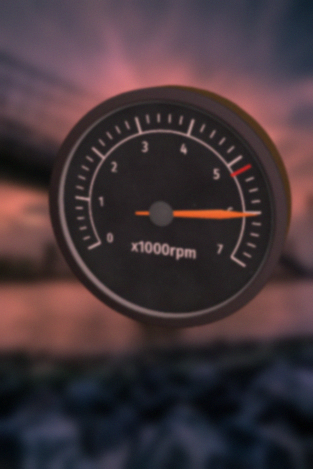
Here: **6000** rpm
